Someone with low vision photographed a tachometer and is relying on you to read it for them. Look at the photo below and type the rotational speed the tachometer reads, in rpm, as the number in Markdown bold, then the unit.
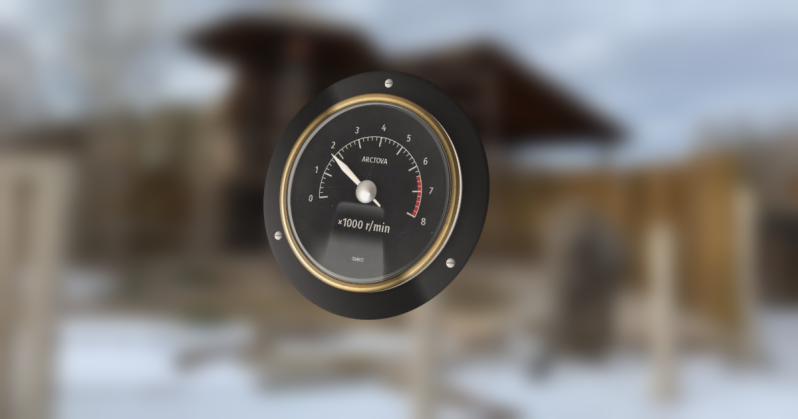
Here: **1800** rpm
